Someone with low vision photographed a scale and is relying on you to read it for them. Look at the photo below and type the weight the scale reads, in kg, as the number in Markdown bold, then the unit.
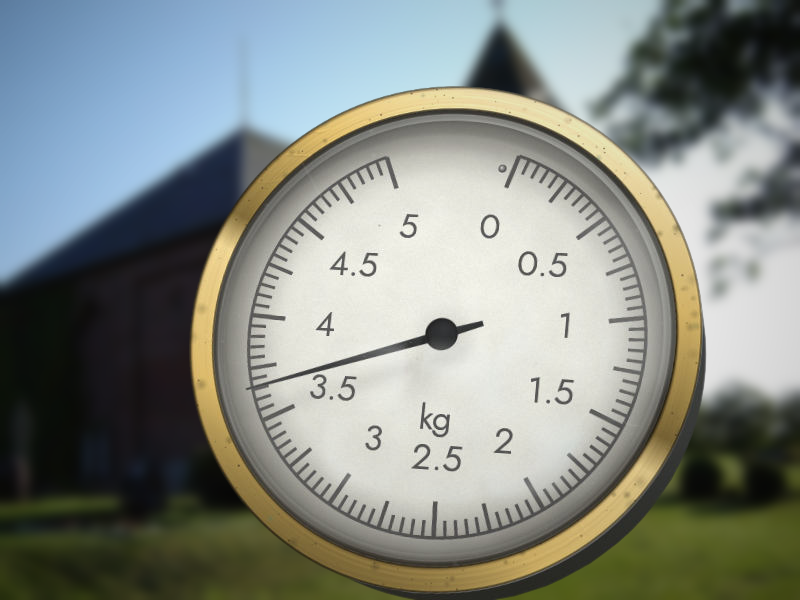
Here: **3.65** kg
